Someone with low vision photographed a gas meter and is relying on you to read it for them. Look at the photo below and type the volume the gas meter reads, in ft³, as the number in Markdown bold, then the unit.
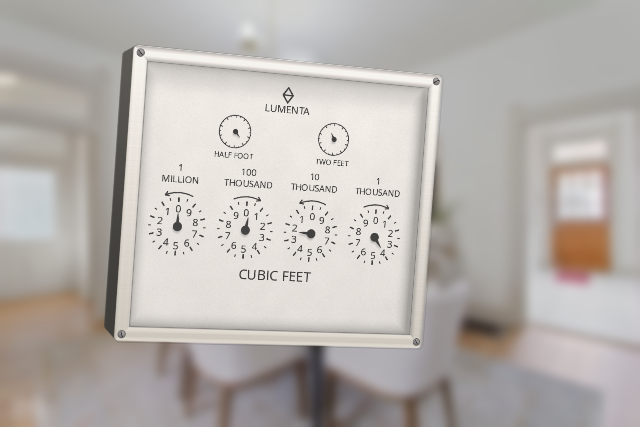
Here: **2400** ft³
